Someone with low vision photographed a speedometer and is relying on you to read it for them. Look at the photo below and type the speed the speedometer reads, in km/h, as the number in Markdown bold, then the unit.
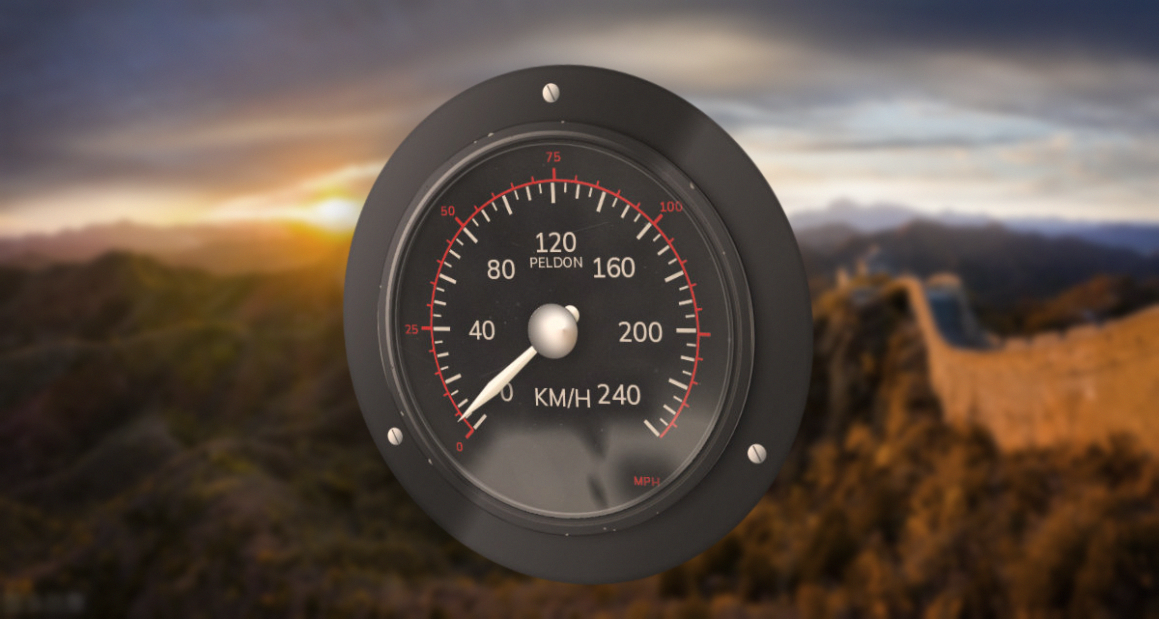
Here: **5** km/h
